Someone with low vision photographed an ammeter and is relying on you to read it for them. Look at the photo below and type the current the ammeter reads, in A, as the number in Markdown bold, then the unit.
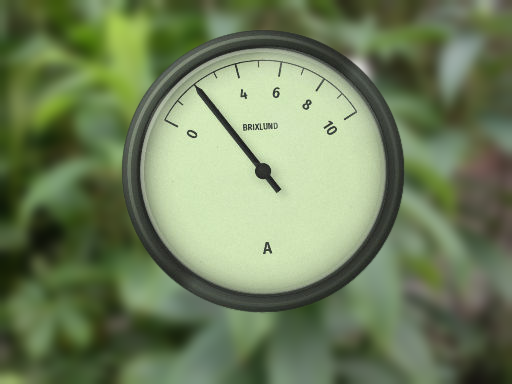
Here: **2** A
